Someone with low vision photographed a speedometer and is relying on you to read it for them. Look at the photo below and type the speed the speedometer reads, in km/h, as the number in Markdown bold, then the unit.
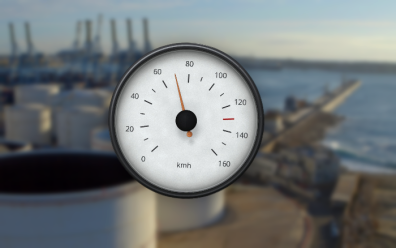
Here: **70** km/h
